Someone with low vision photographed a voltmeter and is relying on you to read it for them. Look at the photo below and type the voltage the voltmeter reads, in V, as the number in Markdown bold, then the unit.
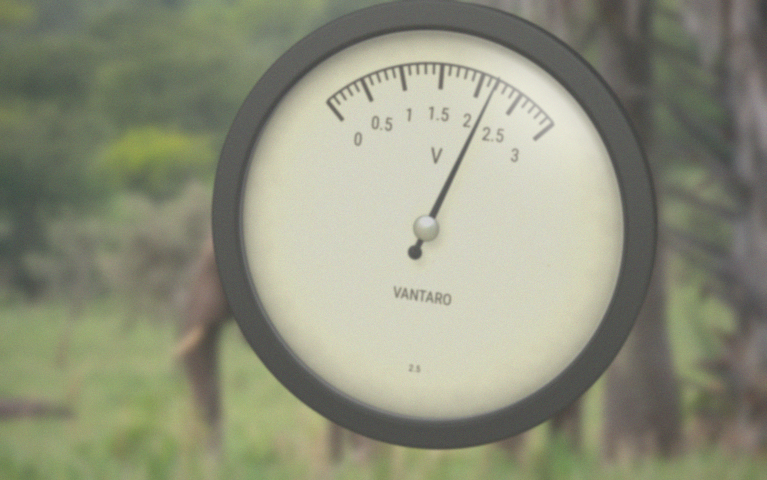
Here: **2.2** V
